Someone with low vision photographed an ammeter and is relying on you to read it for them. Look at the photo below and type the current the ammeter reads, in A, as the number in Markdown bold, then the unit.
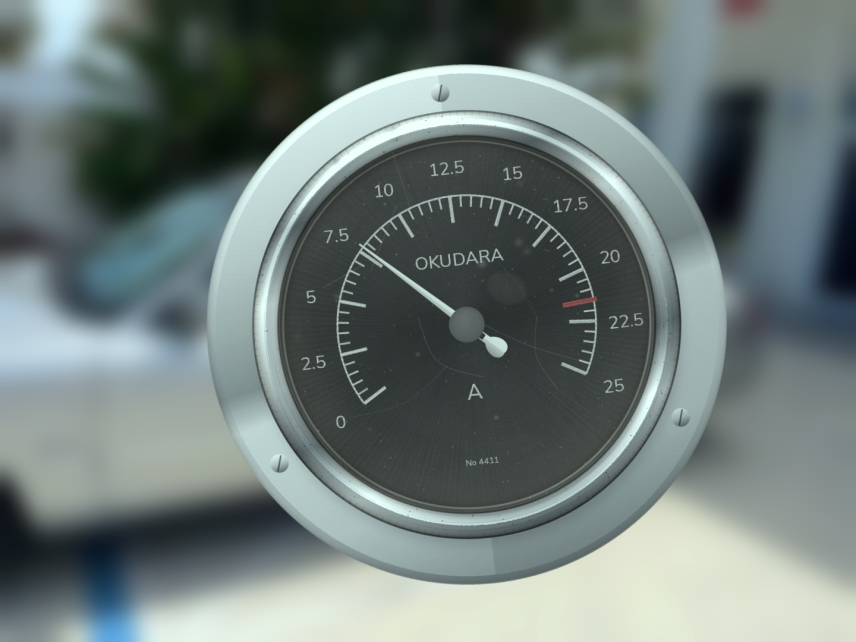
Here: **7.75** A
